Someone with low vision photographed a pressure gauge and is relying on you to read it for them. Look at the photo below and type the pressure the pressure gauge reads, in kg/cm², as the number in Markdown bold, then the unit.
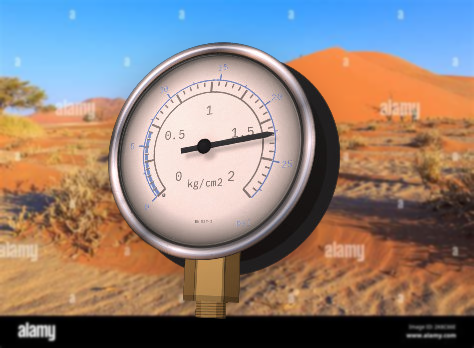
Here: **1.6** kg/cm²
